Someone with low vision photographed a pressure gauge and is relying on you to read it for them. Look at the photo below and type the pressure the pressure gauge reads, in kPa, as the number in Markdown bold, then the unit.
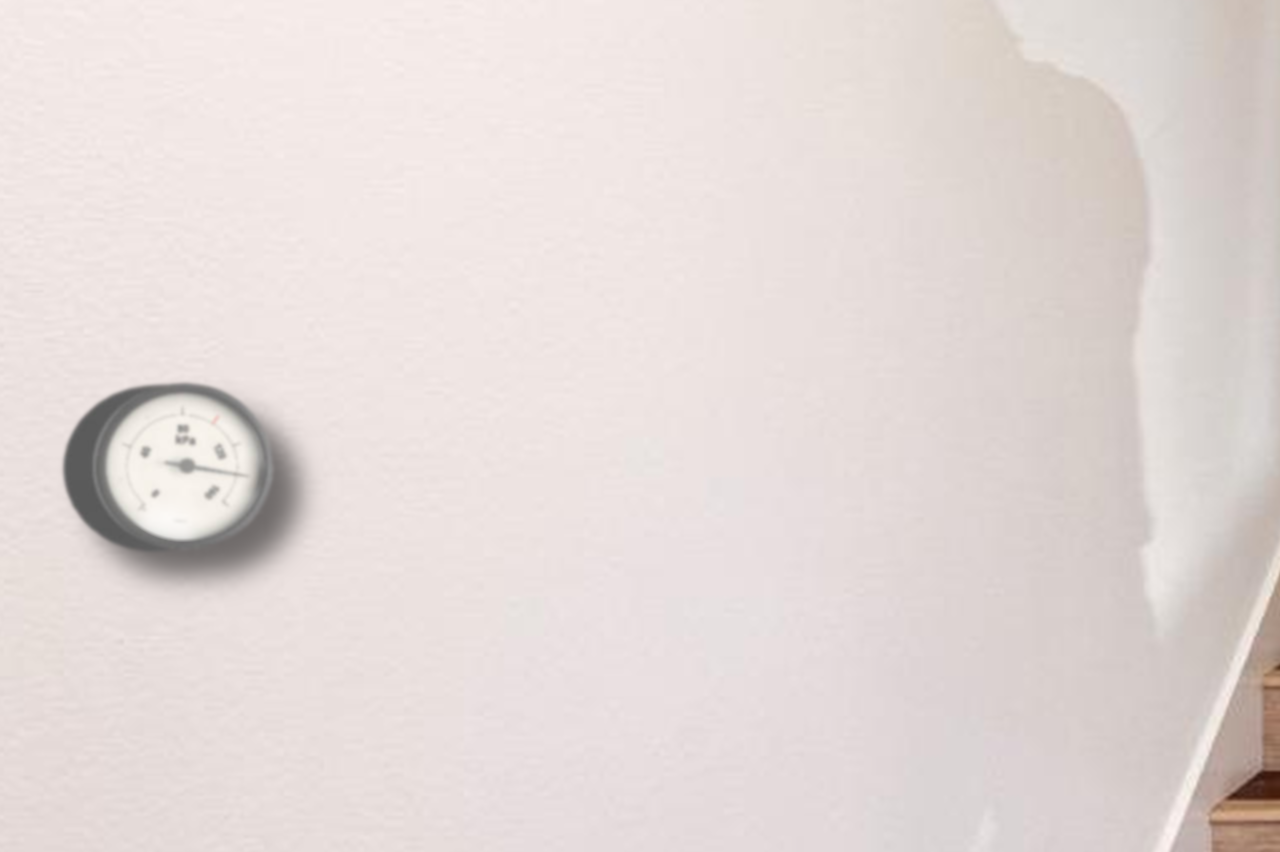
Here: **140** kPa
